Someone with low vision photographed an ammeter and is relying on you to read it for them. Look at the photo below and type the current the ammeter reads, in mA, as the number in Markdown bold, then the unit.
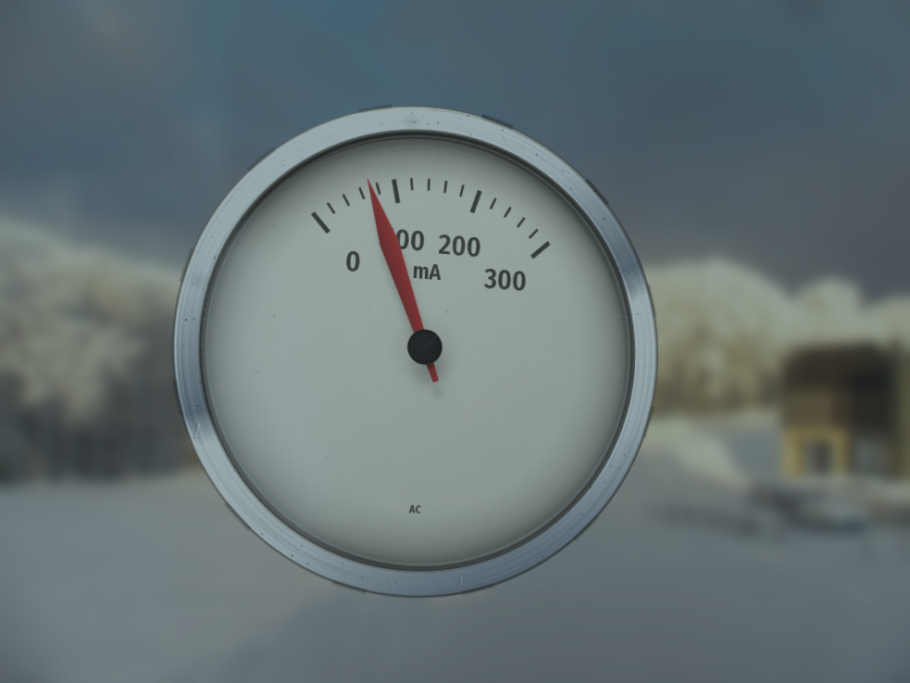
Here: **70** mA
